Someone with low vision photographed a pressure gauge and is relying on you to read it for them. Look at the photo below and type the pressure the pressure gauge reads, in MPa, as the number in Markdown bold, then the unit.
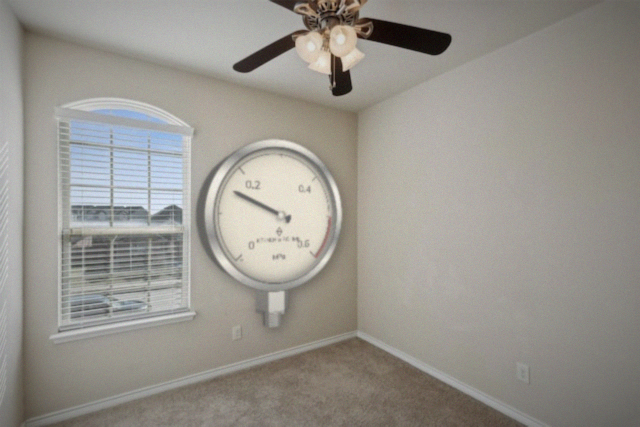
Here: **0.15** MPa
